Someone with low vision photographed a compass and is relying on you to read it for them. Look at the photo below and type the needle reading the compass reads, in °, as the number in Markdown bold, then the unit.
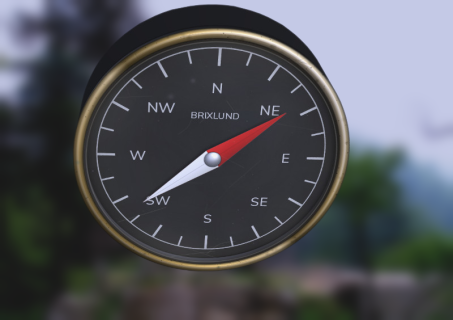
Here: **52.5** °
